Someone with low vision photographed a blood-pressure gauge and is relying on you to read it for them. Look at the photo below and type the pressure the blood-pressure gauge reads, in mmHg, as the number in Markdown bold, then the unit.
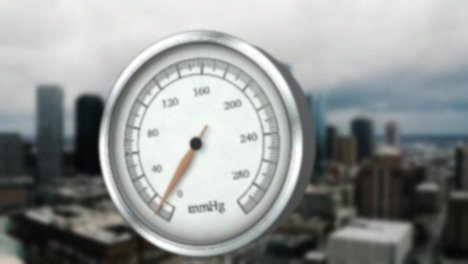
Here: **10** mmHg
